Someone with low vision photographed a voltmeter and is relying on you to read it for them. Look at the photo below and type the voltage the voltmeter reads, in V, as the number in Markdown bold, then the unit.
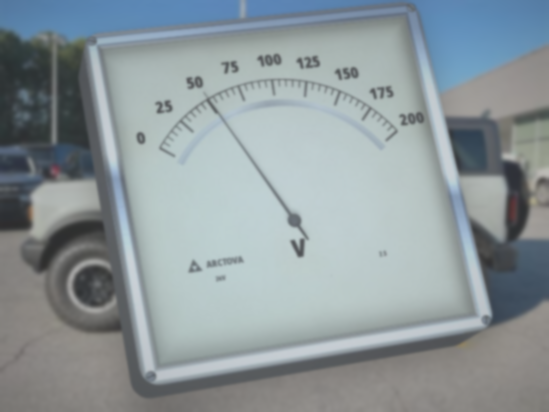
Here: **50** V
